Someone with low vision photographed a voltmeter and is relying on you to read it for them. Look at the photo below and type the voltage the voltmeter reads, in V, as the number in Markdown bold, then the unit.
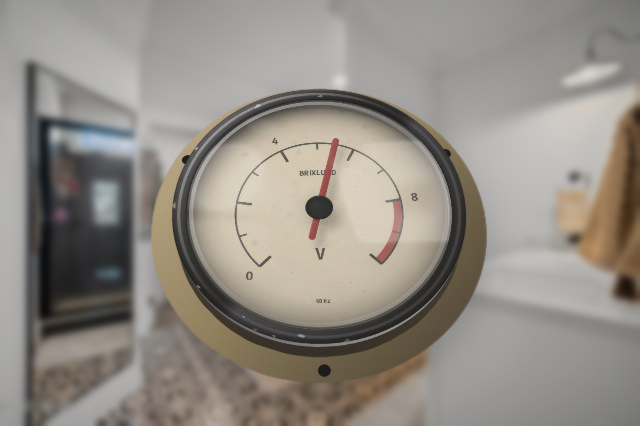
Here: **5.5** V
